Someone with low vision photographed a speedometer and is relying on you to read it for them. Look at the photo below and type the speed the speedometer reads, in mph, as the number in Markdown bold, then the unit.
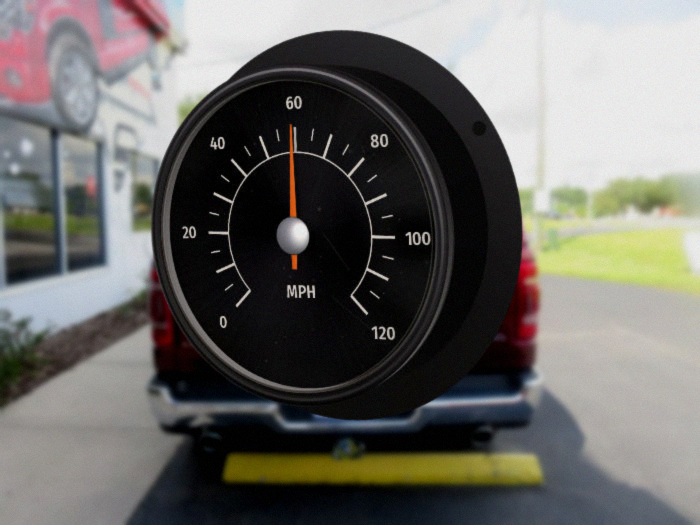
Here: **60** mph
